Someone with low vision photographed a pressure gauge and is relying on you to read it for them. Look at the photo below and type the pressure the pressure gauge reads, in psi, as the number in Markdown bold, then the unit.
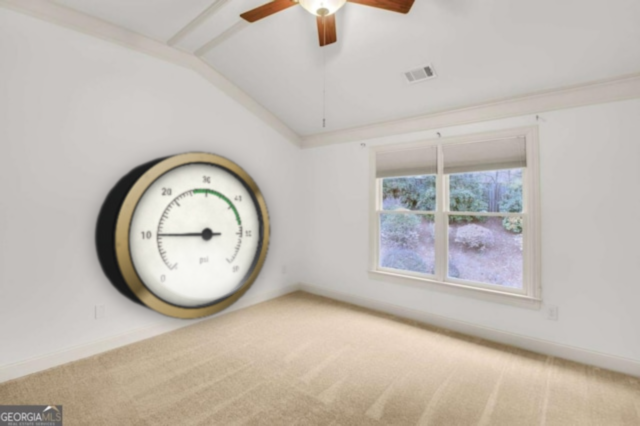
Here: **10** psi
